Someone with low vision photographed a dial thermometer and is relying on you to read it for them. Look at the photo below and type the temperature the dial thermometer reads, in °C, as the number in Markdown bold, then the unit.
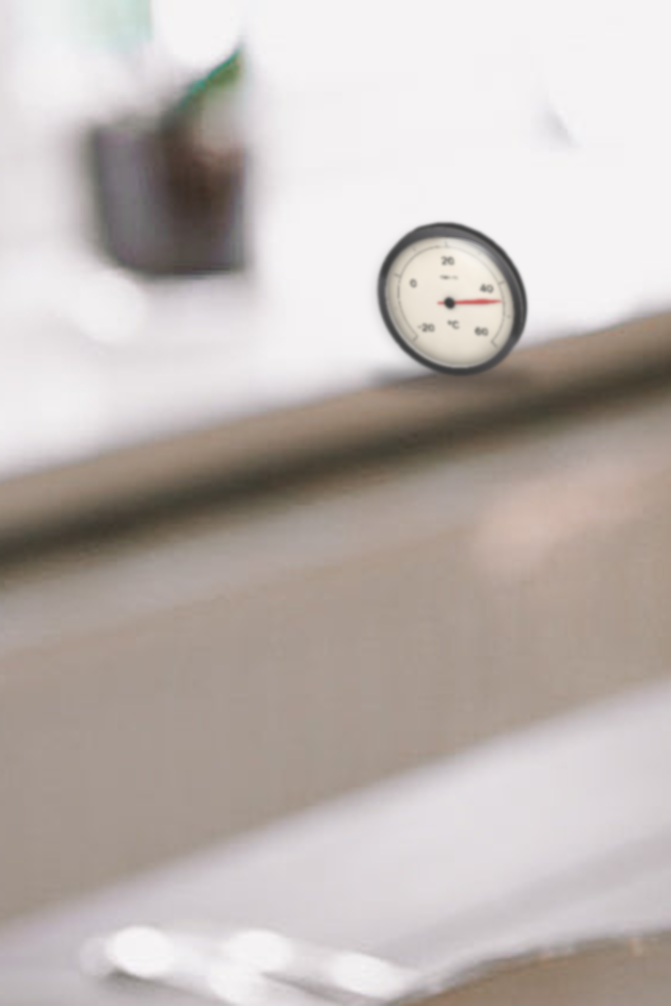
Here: **45** °C
